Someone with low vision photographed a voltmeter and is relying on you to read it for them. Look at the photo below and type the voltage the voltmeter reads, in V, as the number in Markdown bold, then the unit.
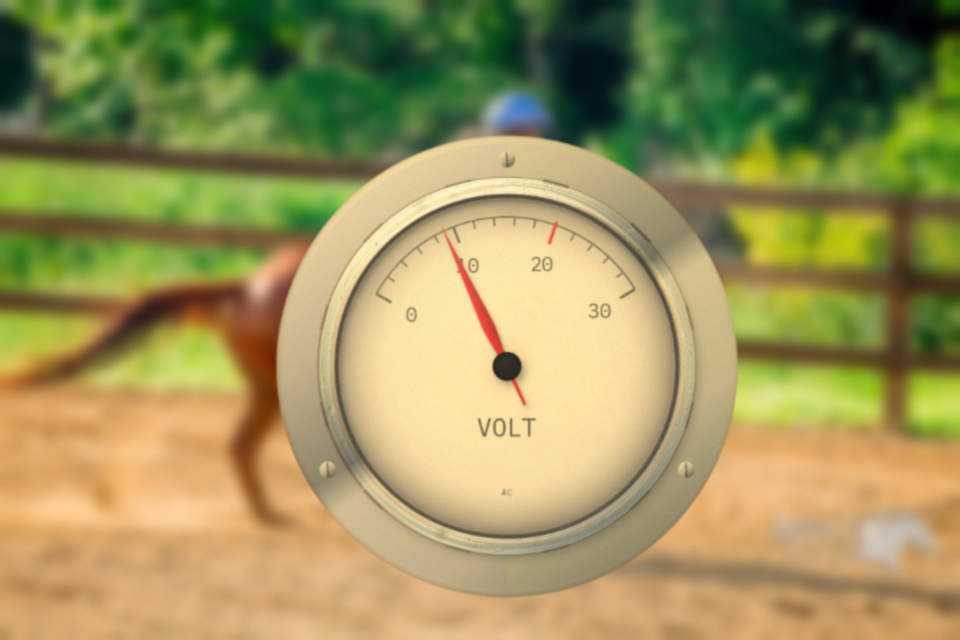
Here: **9** V
